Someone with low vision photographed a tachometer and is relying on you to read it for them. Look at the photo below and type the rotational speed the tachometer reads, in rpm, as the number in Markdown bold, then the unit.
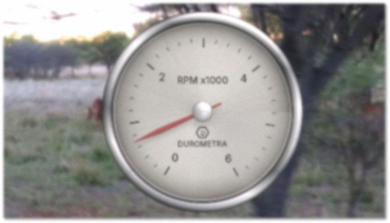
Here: **700** rpm
